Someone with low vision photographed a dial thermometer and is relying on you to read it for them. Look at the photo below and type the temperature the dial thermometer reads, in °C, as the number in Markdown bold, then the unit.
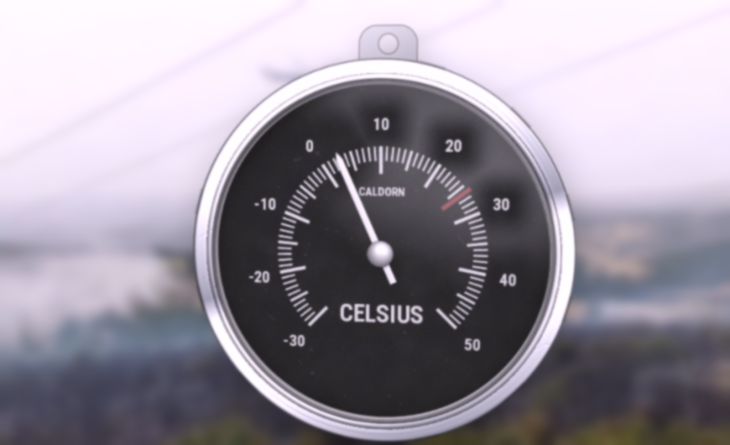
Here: **3** °C
